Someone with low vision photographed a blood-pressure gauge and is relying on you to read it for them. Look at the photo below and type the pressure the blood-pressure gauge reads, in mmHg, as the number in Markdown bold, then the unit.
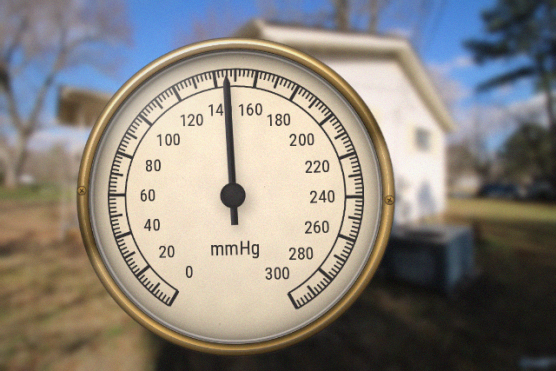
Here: **146** mmHg
